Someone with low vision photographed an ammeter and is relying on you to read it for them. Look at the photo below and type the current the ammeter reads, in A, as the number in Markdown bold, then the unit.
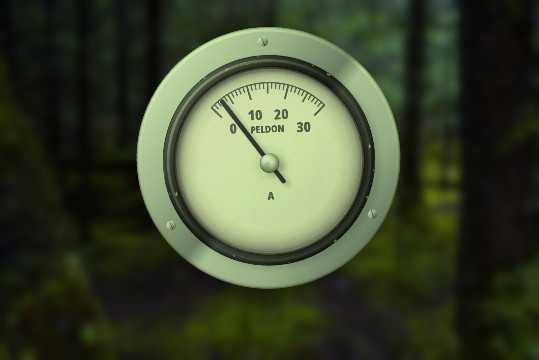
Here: **3** A
